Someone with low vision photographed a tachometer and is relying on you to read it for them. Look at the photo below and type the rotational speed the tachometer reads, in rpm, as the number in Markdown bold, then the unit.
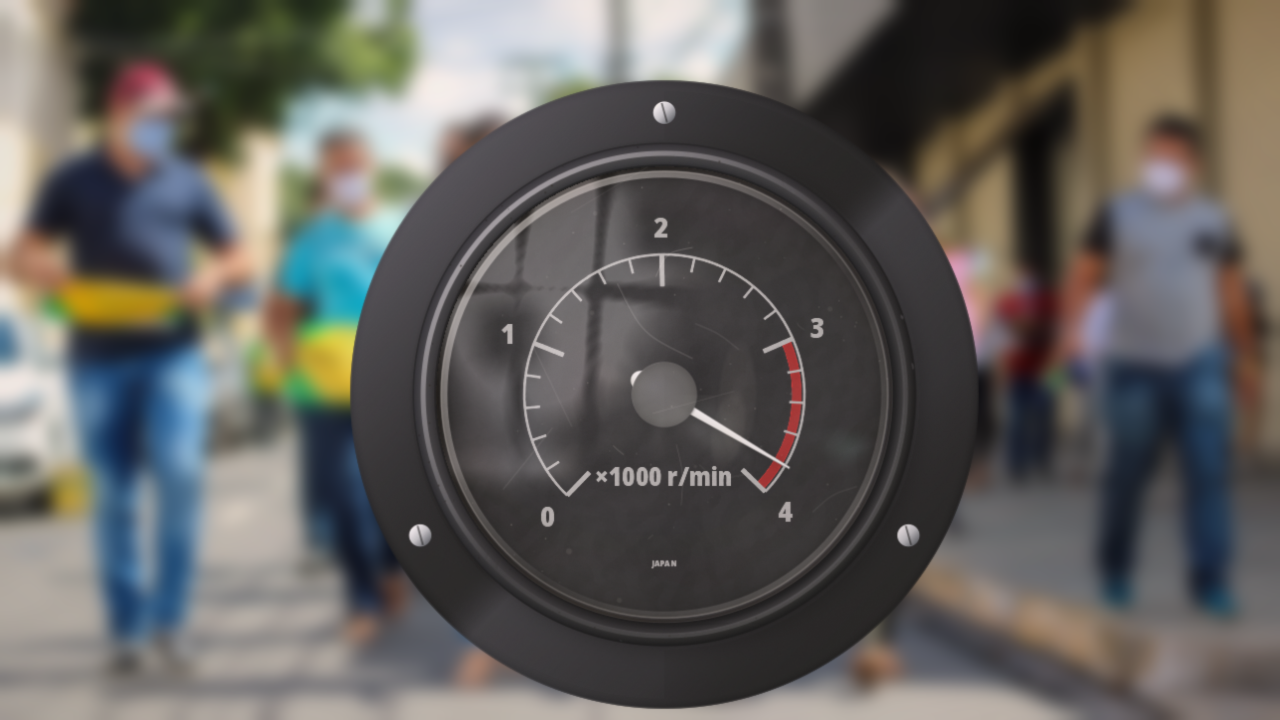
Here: **3800** rpm
